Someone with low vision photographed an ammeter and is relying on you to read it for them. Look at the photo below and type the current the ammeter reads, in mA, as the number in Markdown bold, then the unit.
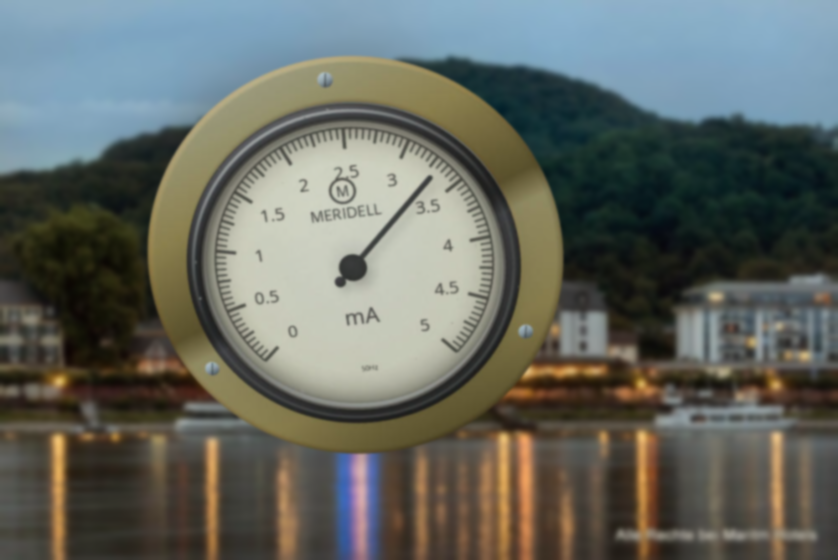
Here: **3.3** mA
